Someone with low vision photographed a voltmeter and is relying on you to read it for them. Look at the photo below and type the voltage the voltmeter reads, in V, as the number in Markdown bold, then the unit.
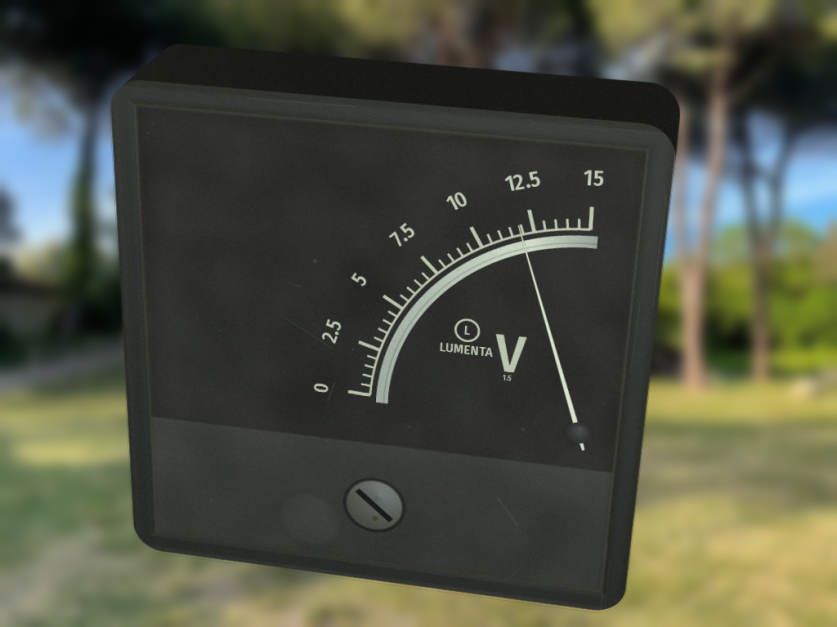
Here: **12** V
